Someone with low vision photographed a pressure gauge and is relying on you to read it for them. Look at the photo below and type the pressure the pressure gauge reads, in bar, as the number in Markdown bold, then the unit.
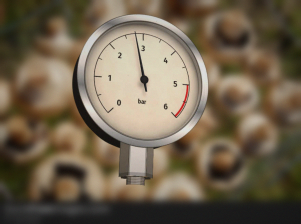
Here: **2.75** bar
